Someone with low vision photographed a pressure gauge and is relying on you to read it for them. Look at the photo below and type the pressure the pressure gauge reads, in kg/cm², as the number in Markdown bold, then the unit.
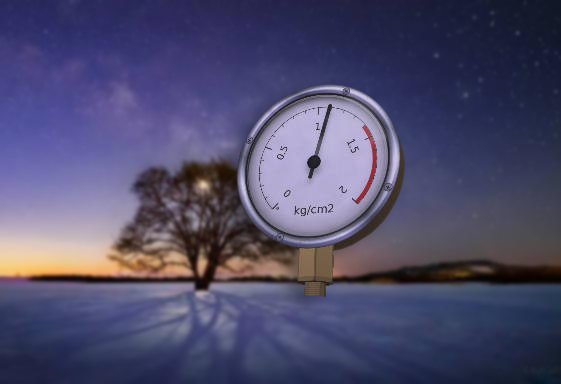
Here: **1.1** kg/cm²
